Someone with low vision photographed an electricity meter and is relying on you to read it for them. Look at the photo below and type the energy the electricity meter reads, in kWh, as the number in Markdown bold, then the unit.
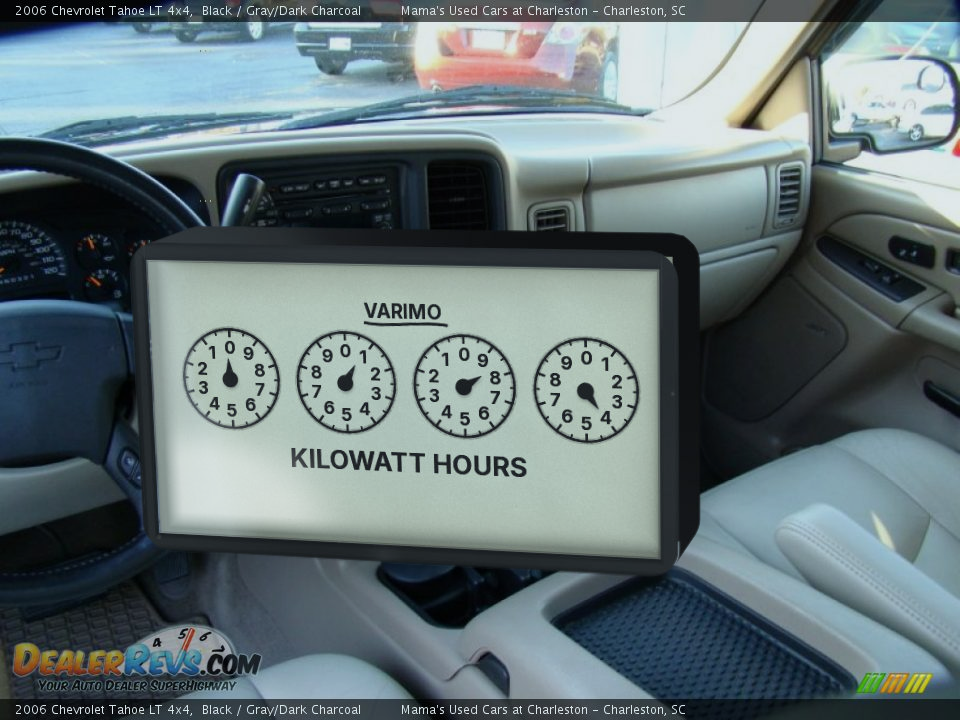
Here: **84** kWh
